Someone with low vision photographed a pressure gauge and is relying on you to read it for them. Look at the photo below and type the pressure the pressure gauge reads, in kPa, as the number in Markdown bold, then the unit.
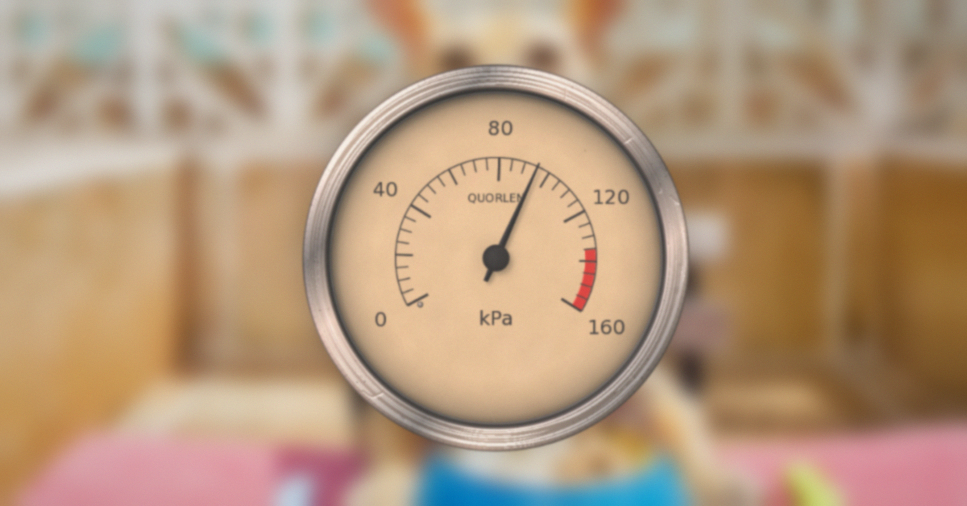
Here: **95** kPa
